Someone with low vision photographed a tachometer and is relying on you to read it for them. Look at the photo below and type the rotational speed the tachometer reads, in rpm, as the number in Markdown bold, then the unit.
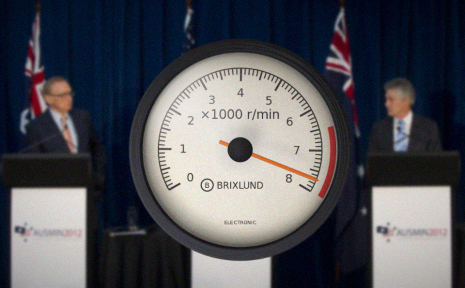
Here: **7700** rpm
